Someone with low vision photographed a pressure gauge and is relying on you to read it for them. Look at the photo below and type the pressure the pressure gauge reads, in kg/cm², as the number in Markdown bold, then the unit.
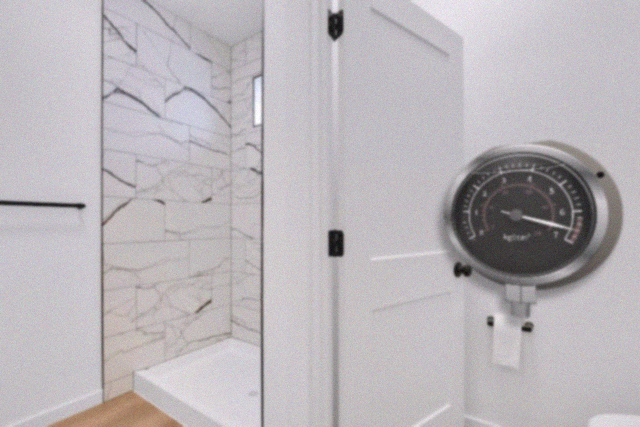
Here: **6.6** kg/cm²
